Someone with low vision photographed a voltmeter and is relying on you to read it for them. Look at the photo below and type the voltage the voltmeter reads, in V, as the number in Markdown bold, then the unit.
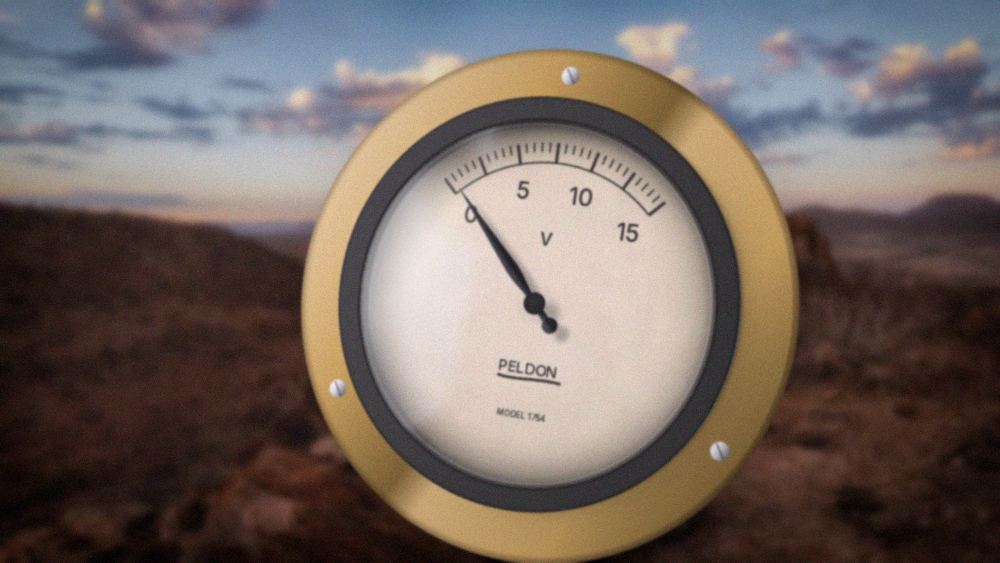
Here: **0.5** V
